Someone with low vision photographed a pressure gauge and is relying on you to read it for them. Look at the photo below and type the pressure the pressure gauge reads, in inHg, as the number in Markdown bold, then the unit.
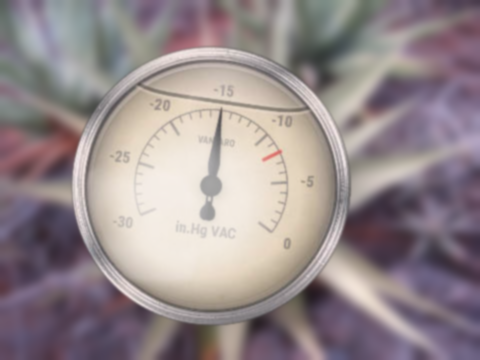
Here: **-15** inHg
